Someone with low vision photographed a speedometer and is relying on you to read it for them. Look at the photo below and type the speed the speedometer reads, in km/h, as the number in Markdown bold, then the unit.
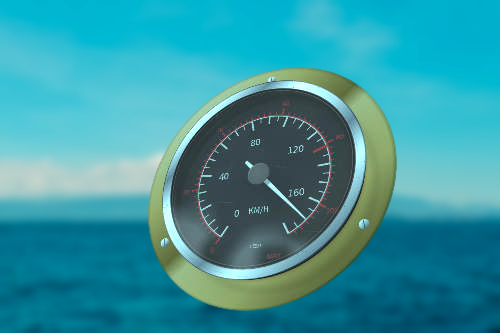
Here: **170** km/h
